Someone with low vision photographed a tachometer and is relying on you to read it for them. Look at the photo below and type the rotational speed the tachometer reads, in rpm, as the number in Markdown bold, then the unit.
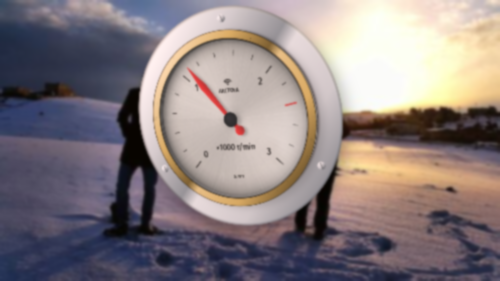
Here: **1100** rpm
